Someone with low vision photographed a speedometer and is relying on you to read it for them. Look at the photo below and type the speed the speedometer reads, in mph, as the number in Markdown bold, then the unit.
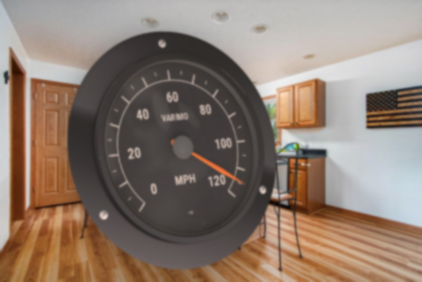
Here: **115** mph
